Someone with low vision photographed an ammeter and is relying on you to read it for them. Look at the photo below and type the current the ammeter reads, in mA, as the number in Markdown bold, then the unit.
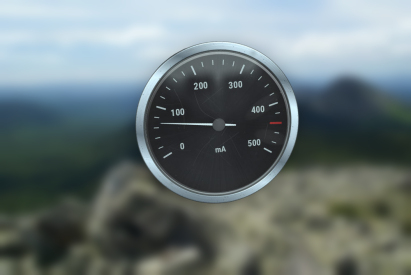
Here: **70** mA
